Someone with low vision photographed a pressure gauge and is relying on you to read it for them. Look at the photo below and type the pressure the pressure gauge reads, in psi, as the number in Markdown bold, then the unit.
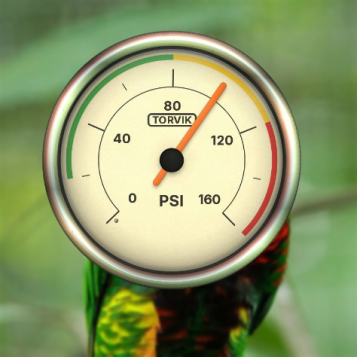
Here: **100** psi
